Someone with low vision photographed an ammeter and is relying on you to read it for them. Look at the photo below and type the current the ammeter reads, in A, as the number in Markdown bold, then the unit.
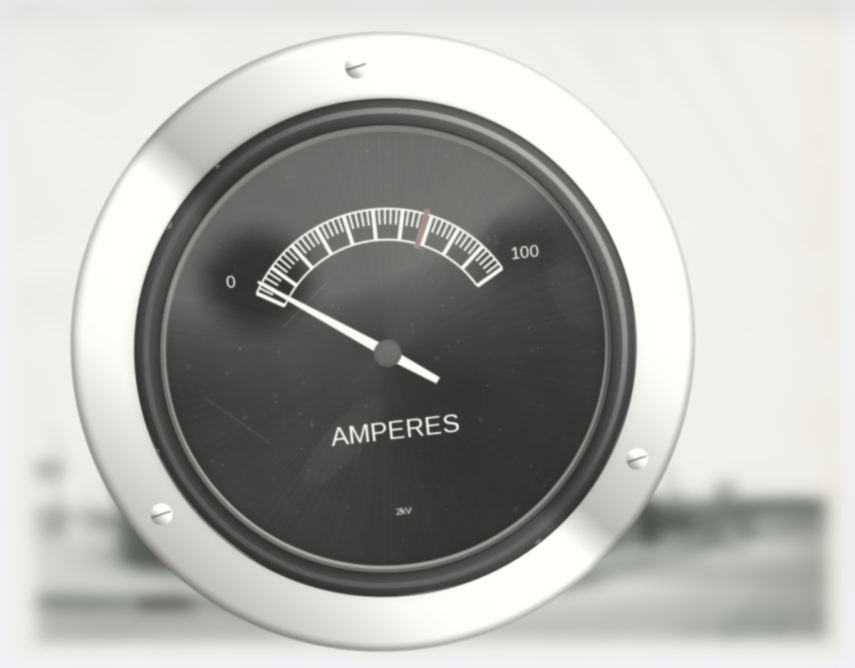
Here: **4** A
